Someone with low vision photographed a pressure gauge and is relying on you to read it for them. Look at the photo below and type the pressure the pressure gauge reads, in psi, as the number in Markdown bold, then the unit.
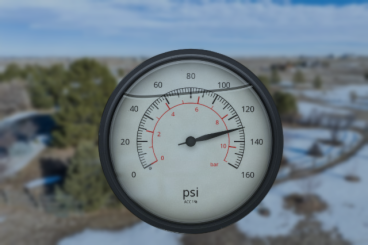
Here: **130** psi
